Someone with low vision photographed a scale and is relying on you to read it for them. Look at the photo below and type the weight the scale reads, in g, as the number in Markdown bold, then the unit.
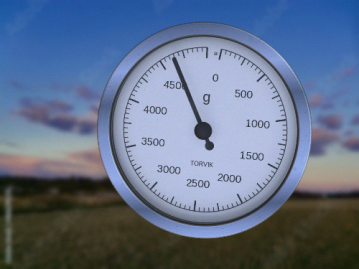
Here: **4650** g
